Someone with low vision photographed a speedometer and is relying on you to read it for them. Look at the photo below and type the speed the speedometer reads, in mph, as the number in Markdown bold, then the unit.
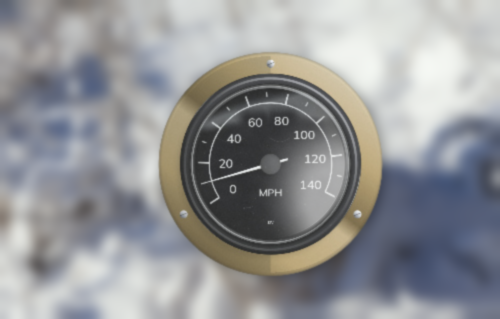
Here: **10** mph
